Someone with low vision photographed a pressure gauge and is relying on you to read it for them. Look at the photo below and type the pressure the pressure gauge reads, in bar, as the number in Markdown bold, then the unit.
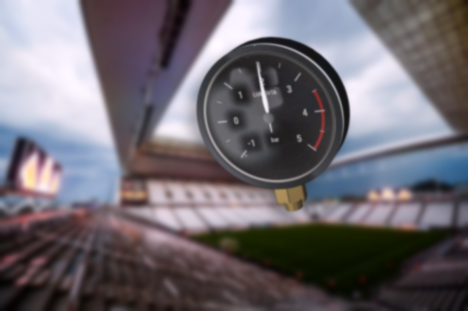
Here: **2** bar
